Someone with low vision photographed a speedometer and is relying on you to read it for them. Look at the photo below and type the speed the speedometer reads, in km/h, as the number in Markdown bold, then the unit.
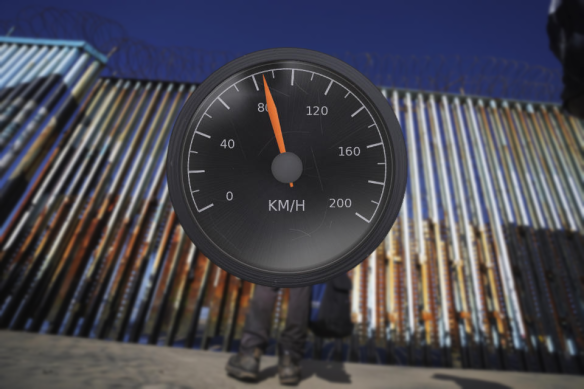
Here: **85** km/h
